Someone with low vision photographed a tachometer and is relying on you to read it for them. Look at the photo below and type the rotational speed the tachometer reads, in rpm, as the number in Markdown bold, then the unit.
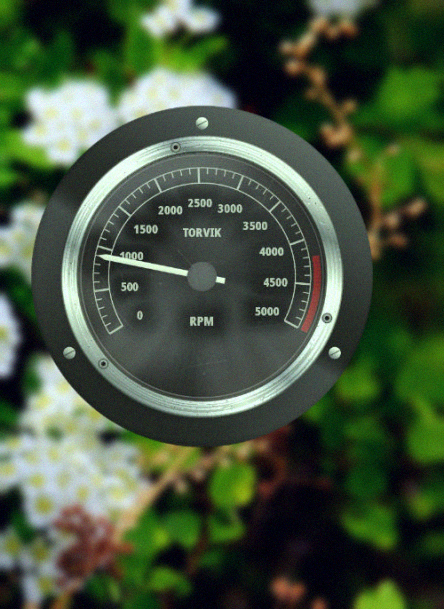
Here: **900** rpm
